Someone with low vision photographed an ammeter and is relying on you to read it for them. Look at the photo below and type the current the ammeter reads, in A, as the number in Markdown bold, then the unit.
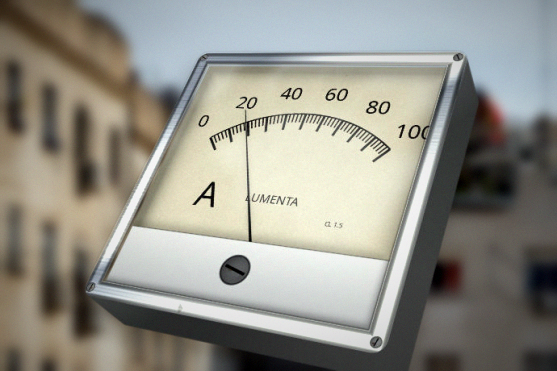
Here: **20** A
